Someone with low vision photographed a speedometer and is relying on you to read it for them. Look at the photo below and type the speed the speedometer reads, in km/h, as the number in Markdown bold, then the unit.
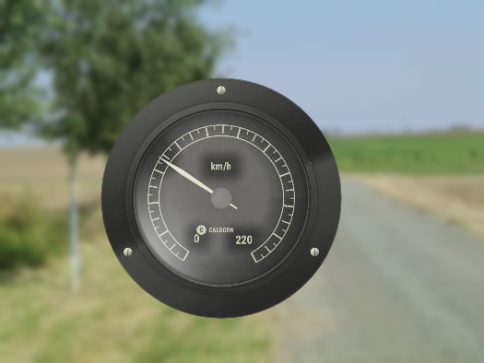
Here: **67.5** km/h
